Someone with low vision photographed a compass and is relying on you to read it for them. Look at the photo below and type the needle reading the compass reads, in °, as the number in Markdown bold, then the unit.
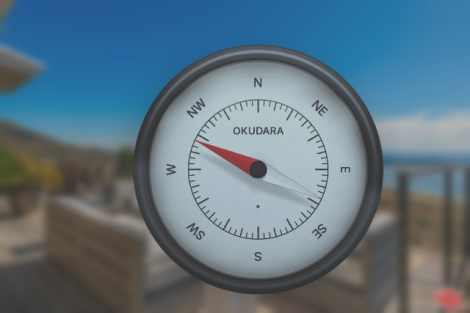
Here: **295** °
